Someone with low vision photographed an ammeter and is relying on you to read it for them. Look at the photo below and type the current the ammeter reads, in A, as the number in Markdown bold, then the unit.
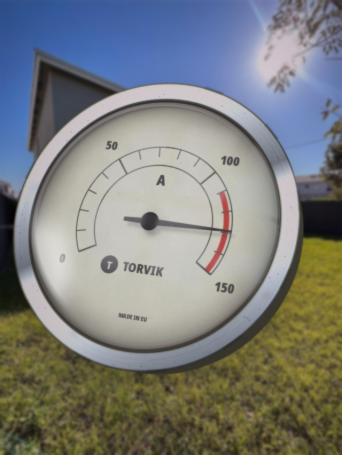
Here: **130** A
